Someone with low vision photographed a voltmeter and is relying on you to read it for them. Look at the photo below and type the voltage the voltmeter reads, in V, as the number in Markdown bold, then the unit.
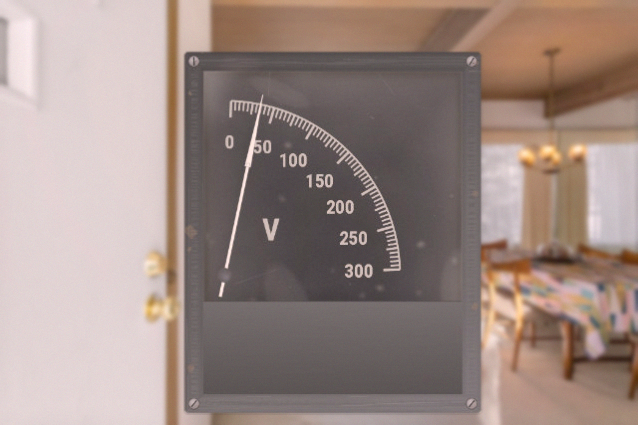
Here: **35** V
